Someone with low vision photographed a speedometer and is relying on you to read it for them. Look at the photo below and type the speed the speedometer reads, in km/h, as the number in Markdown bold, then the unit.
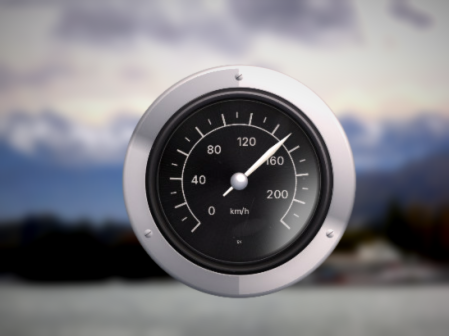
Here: **150** km/h
